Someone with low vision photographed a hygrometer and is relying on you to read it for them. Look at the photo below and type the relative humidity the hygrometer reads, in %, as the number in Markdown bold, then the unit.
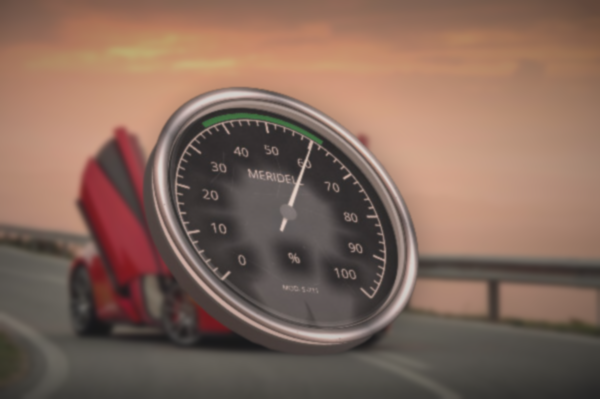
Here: **60** %
